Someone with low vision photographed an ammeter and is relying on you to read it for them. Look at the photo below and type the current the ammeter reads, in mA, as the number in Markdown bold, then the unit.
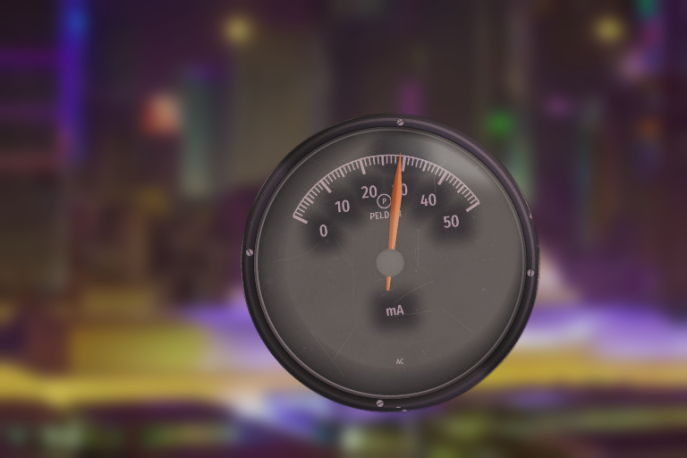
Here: **29** mA
